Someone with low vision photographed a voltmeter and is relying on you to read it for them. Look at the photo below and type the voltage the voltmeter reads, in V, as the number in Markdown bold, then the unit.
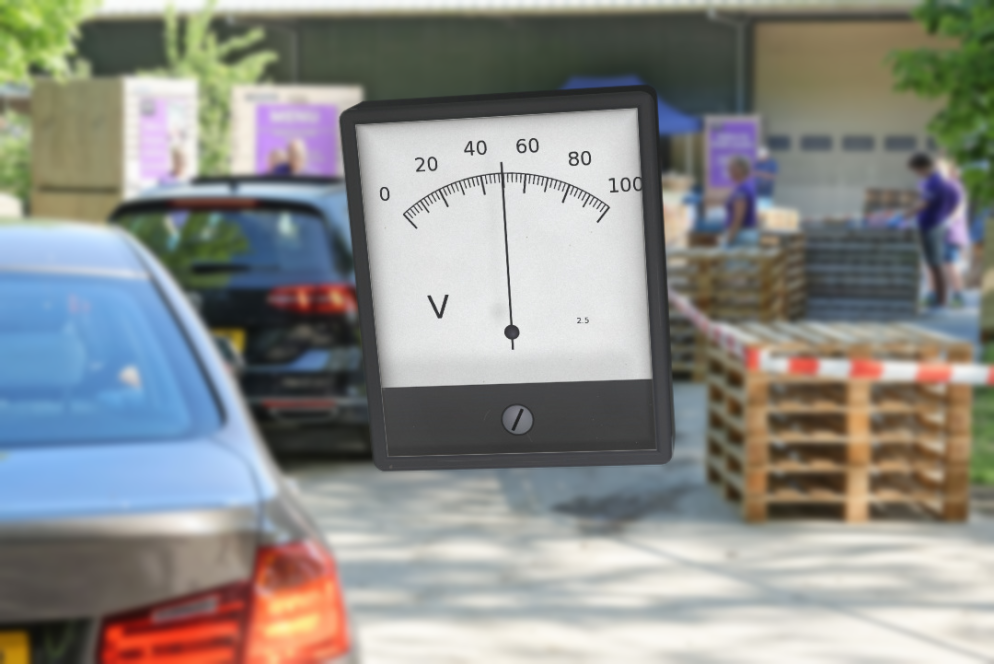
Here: **50** V
